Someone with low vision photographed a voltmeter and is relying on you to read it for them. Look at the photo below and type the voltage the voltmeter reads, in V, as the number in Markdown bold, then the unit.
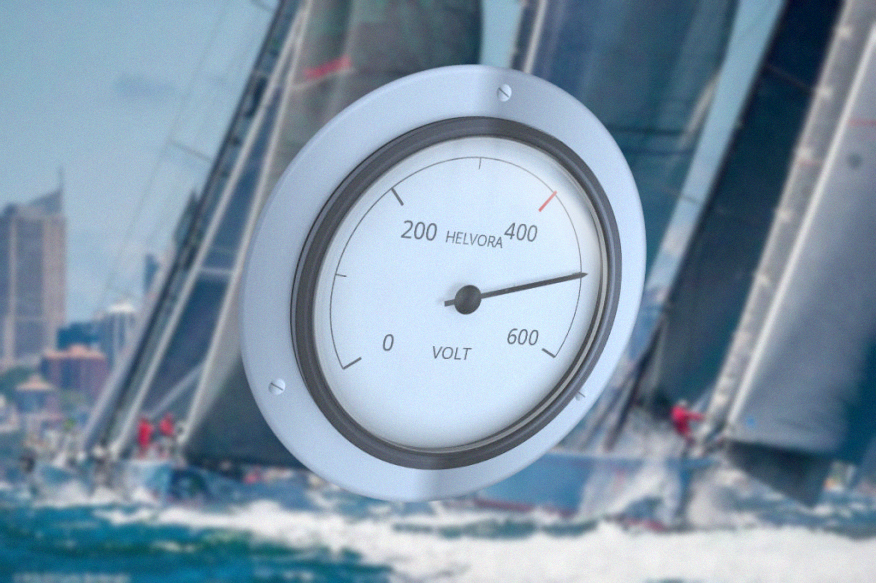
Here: **500** V
